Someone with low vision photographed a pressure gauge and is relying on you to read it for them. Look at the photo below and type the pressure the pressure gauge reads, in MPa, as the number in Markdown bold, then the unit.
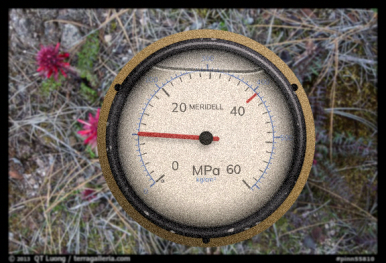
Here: **10** MPa
